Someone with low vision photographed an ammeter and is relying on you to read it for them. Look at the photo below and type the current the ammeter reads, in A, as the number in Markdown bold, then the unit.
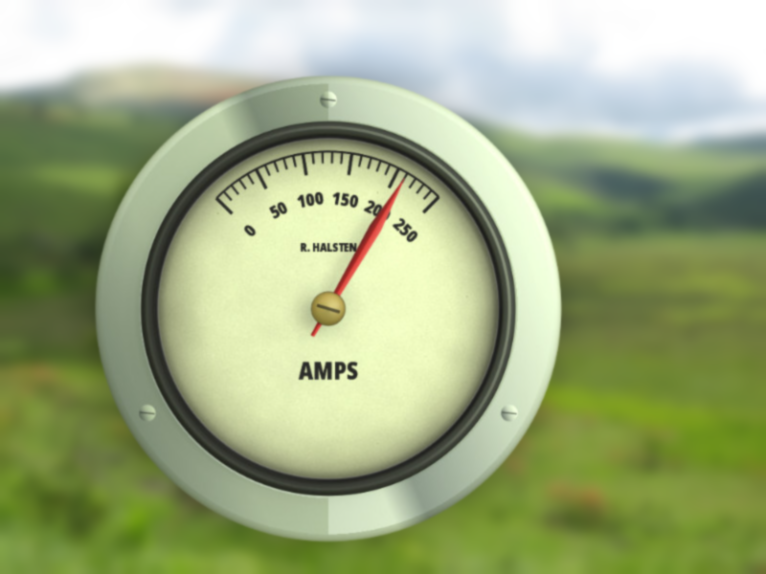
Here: **210** A
